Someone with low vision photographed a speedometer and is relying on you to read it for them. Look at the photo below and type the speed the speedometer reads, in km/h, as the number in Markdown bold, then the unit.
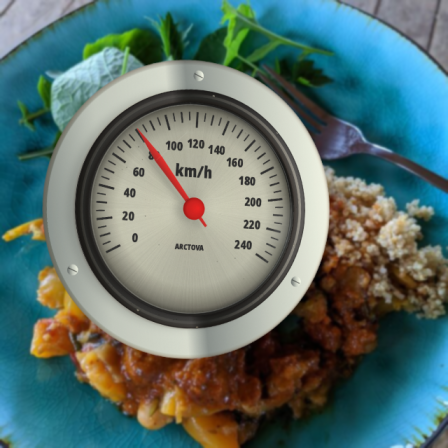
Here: **80** km/h
